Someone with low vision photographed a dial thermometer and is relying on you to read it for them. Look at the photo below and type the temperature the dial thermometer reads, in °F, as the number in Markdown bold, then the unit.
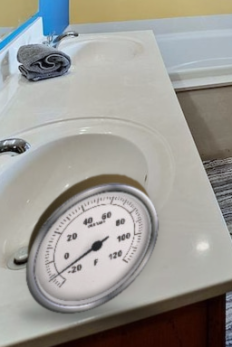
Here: **-10** °F
